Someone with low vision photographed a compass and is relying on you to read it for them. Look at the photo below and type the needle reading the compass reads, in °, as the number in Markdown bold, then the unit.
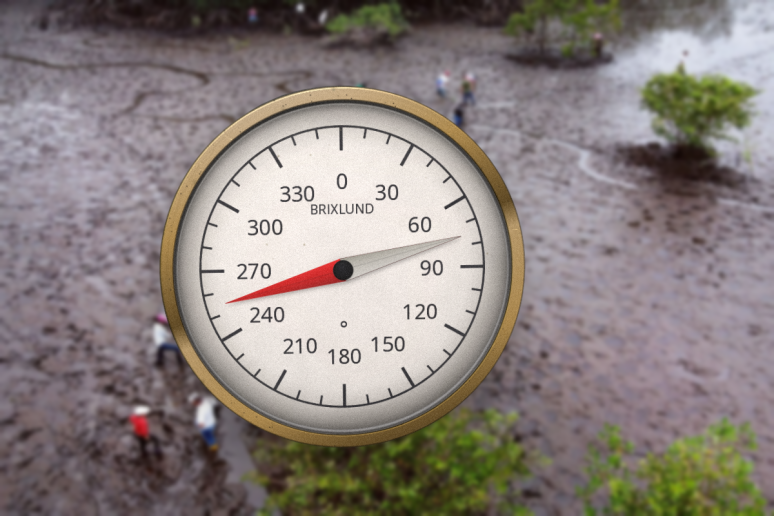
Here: **255** °
